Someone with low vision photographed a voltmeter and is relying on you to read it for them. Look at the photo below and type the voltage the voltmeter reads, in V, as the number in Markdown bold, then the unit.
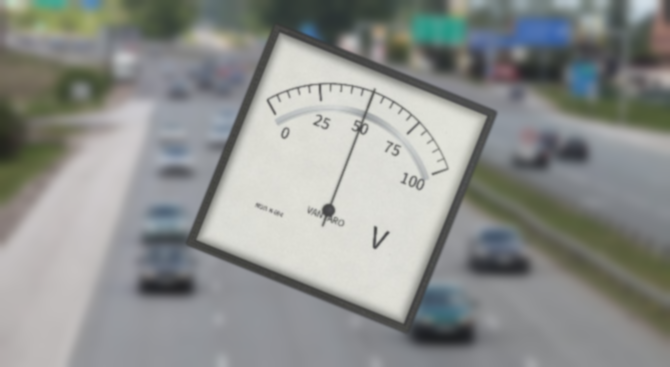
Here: **50** V
